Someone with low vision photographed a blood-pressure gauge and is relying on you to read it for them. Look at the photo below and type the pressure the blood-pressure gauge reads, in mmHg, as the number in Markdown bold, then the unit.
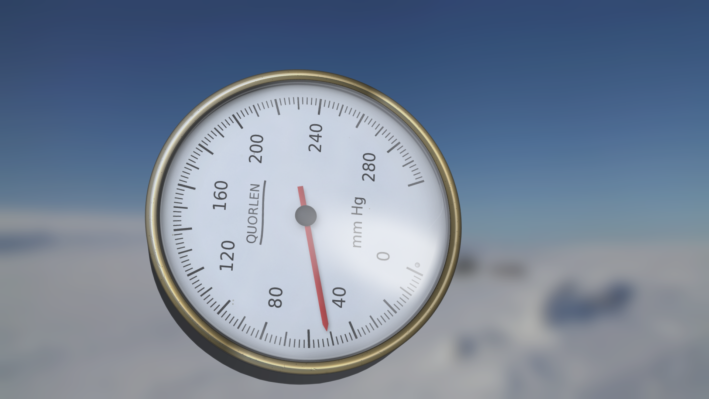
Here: **52** mmHg
